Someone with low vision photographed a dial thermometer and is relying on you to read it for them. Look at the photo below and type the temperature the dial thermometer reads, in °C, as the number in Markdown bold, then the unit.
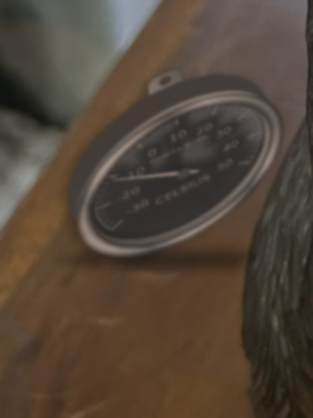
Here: **-10** °C
